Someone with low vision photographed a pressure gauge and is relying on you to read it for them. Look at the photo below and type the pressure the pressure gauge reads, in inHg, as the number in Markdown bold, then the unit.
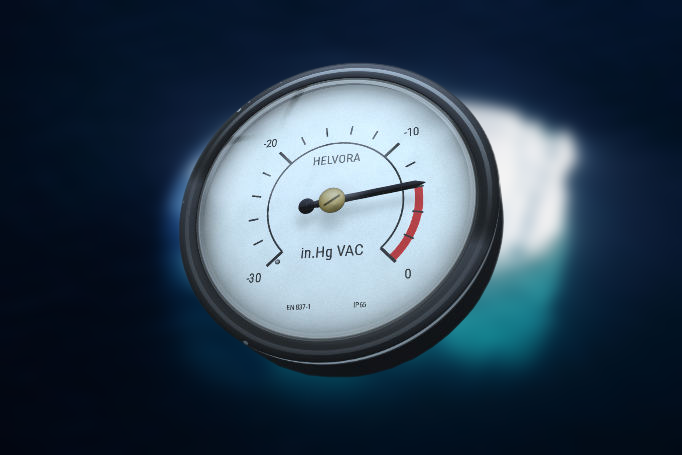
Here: **-6** inHg
